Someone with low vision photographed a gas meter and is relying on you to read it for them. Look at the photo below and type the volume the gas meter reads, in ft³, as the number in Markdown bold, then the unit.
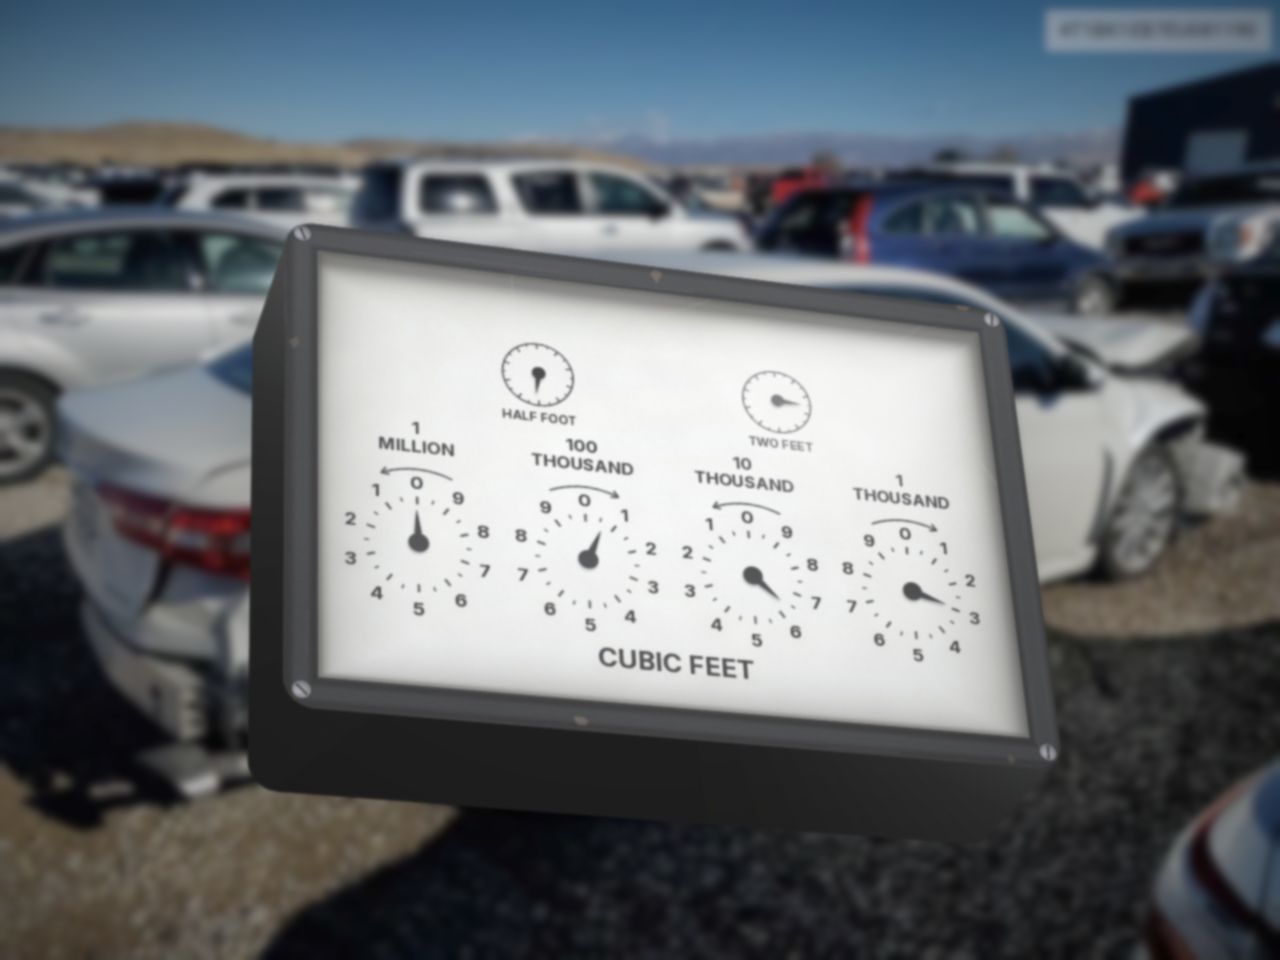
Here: **6300** ft³
